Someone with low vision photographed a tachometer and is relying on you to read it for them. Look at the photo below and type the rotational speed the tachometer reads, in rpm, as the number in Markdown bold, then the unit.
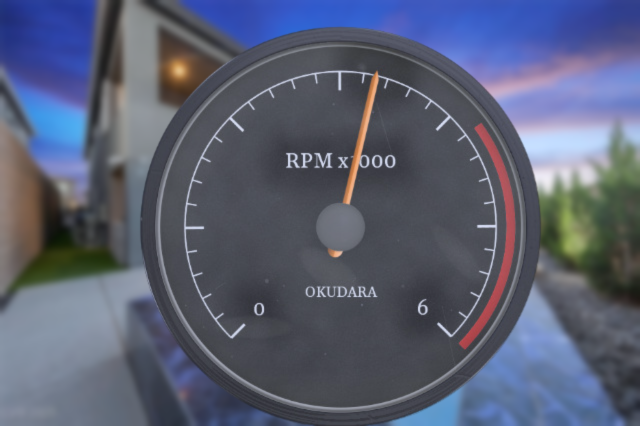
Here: **3300** rpm
